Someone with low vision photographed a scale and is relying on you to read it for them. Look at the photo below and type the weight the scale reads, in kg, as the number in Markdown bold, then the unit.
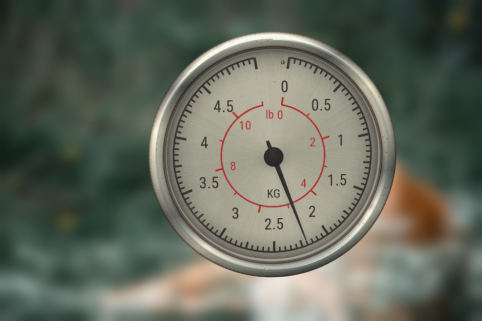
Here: **2.2** kg
